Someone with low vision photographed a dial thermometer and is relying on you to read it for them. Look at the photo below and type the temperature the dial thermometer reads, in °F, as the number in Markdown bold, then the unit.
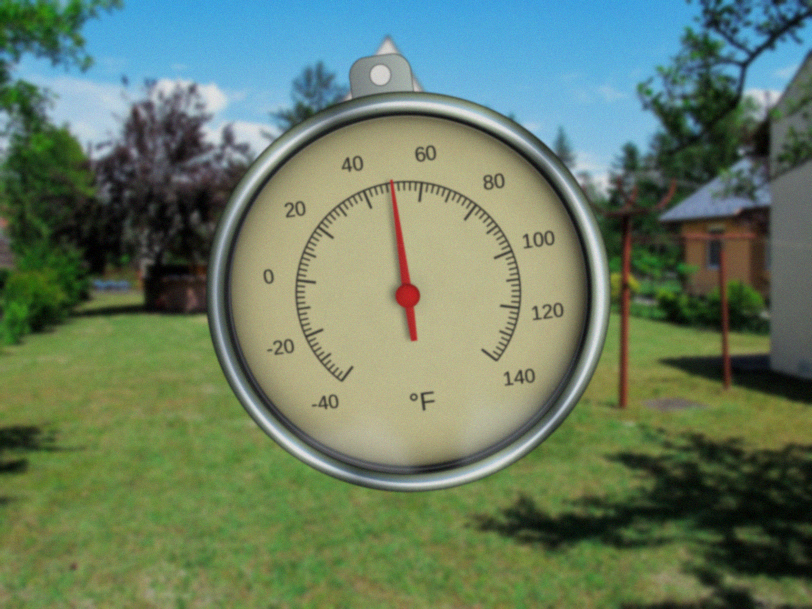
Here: **50** °F
